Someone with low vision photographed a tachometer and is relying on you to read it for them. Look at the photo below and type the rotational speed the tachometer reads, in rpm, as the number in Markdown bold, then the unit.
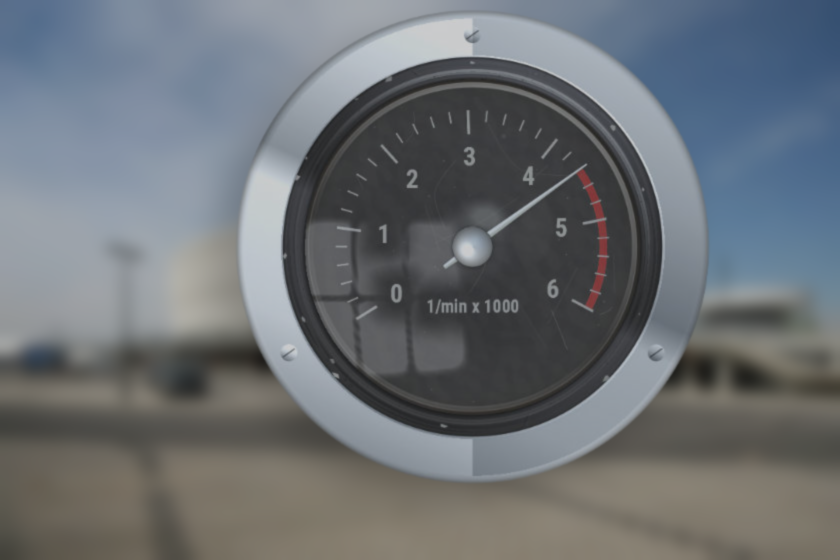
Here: **4400** rpm
